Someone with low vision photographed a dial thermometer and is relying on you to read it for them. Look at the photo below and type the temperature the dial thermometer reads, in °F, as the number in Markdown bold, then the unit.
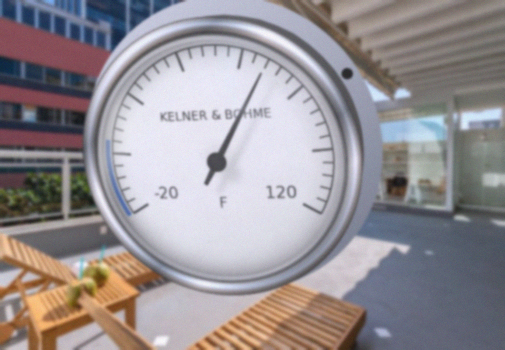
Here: **68** °F
